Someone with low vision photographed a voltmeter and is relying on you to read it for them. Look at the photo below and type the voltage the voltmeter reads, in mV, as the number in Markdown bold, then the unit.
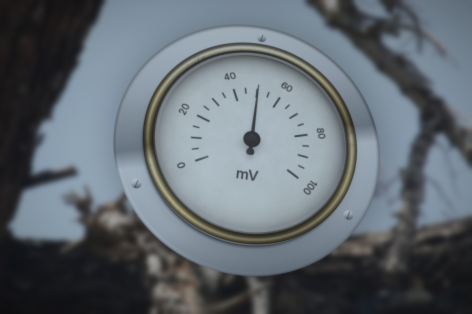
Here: **50** mV
